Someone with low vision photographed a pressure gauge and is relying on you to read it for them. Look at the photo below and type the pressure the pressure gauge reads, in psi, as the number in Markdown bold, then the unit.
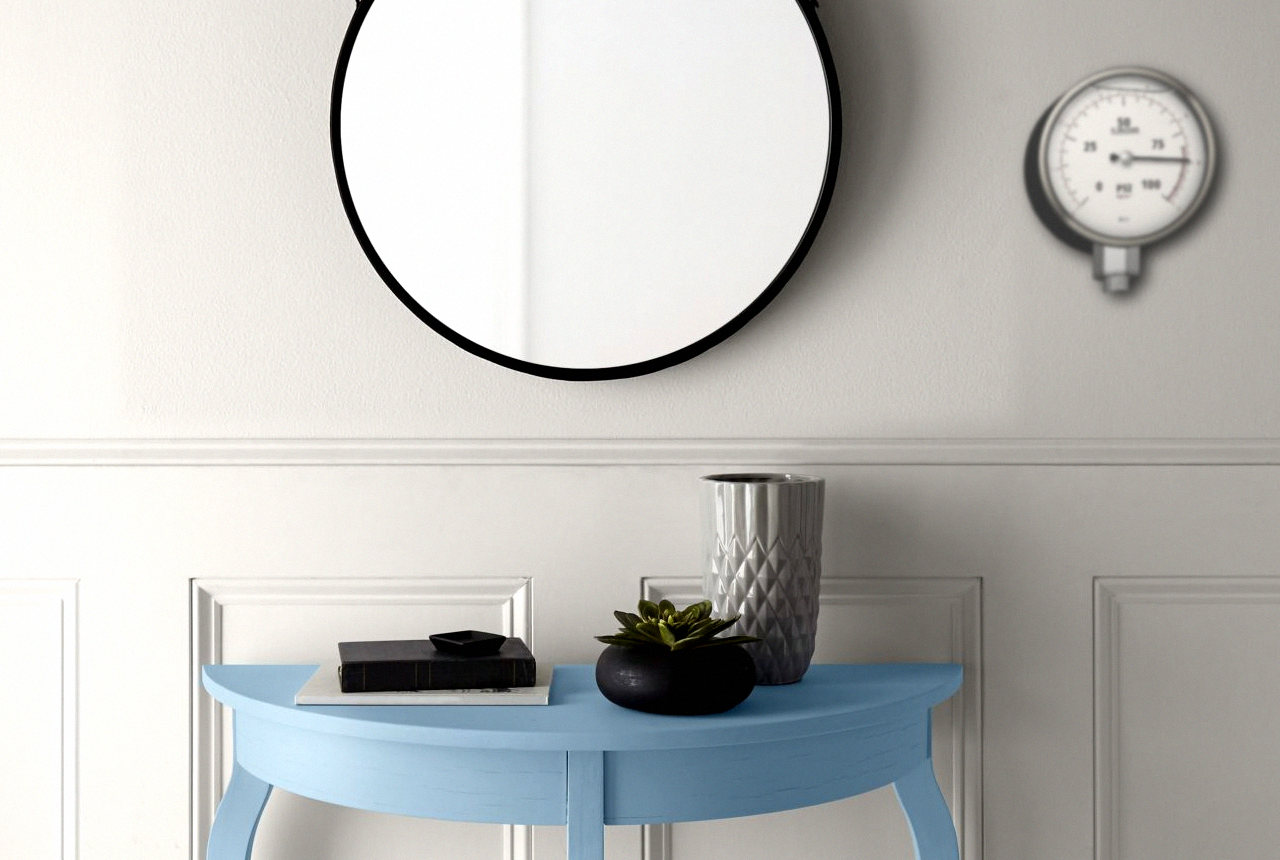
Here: **85** psi
